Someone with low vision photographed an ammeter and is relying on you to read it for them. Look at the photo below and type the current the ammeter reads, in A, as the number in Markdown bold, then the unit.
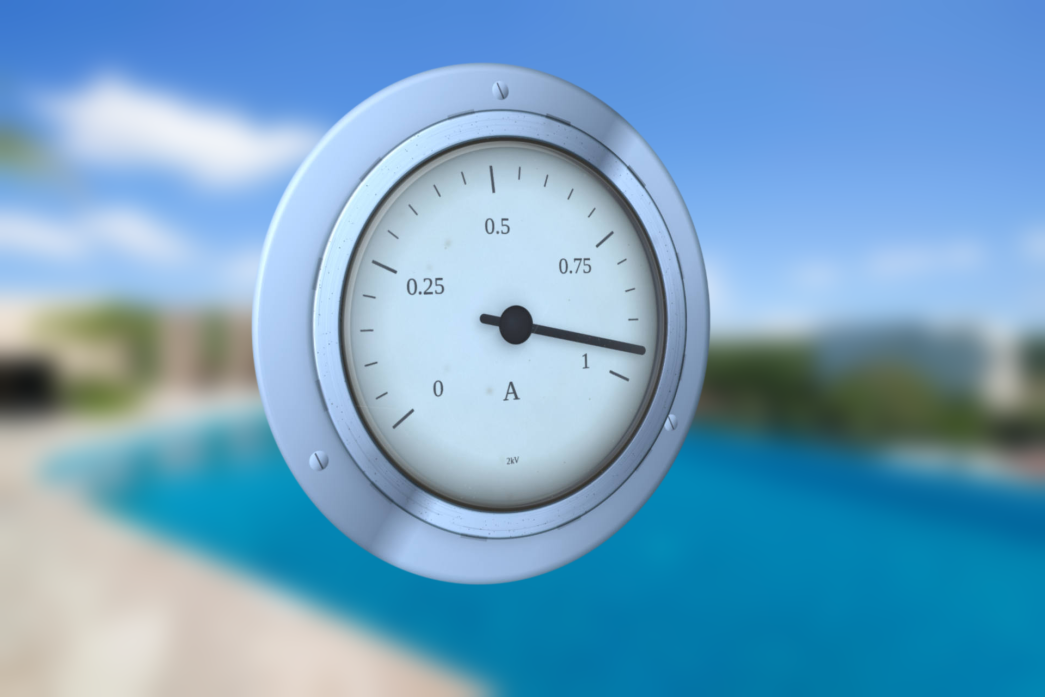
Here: **0.95** A
